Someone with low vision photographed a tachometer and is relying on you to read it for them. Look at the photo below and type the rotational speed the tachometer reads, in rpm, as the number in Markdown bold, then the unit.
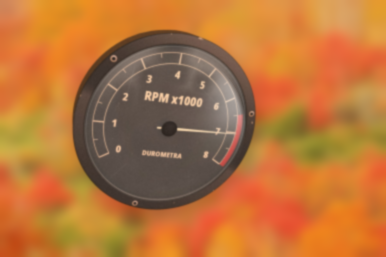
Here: **7000** rpm
